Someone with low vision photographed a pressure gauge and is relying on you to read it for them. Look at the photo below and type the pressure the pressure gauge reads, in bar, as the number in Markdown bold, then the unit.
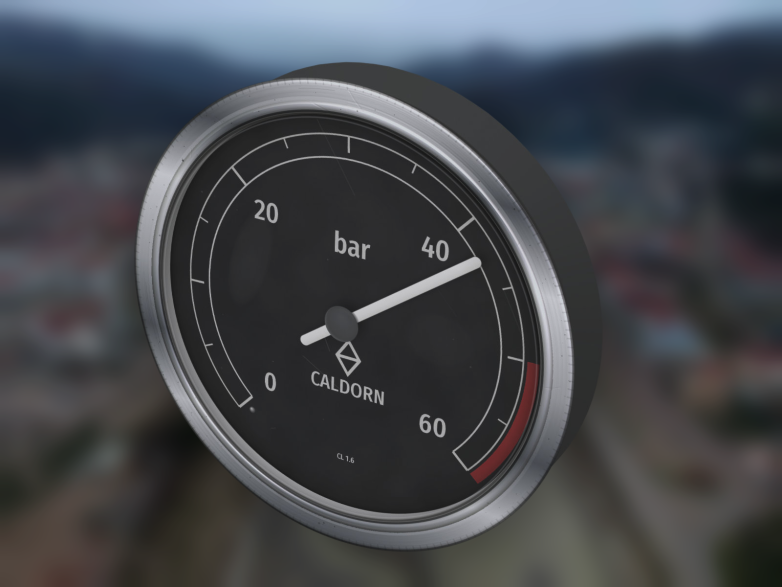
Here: **42.5** bar
